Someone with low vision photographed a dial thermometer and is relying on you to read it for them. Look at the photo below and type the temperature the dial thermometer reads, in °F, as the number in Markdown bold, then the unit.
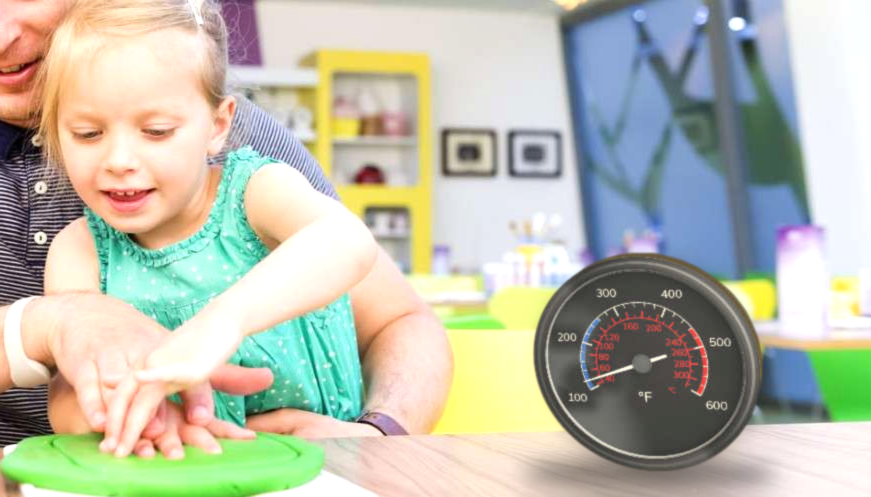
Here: **120** °F
